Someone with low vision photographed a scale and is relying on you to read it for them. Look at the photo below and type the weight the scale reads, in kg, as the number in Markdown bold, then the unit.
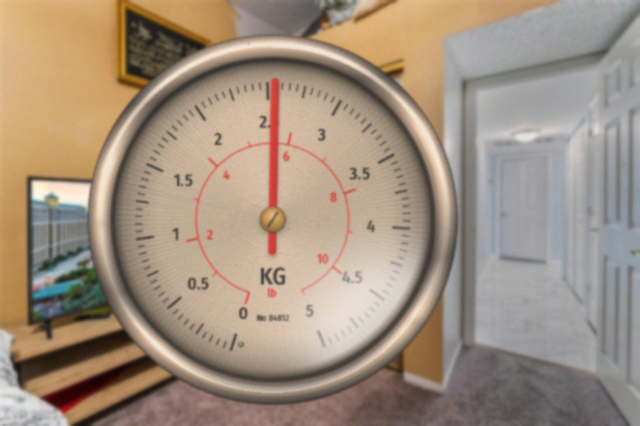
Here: **2.55** kg
